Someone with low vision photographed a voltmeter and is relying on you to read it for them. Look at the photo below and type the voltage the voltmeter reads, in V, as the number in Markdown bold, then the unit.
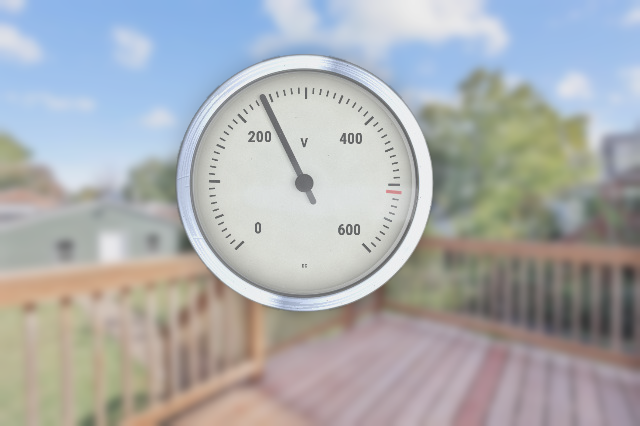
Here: **240** V
